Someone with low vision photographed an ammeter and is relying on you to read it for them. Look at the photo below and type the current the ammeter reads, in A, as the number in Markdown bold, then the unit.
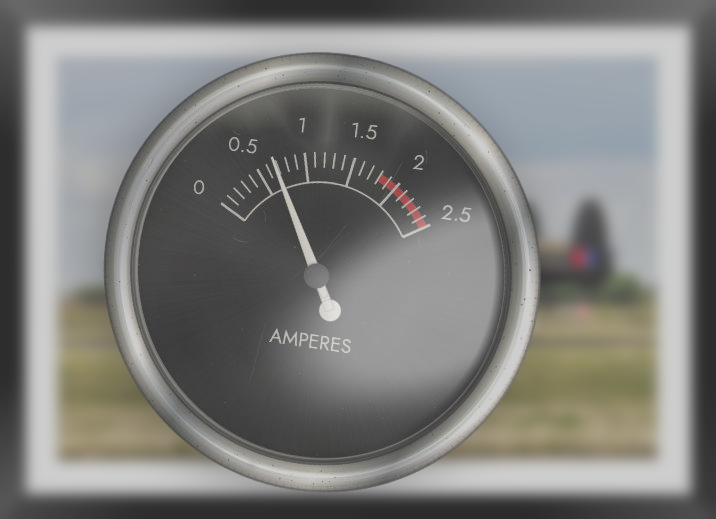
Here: **0.7** A
